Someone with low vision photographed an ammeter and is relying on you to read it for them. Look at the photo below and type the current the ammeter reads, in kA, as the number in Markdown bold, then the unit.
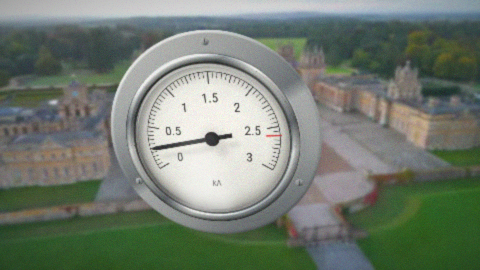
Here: **0.25** kA
